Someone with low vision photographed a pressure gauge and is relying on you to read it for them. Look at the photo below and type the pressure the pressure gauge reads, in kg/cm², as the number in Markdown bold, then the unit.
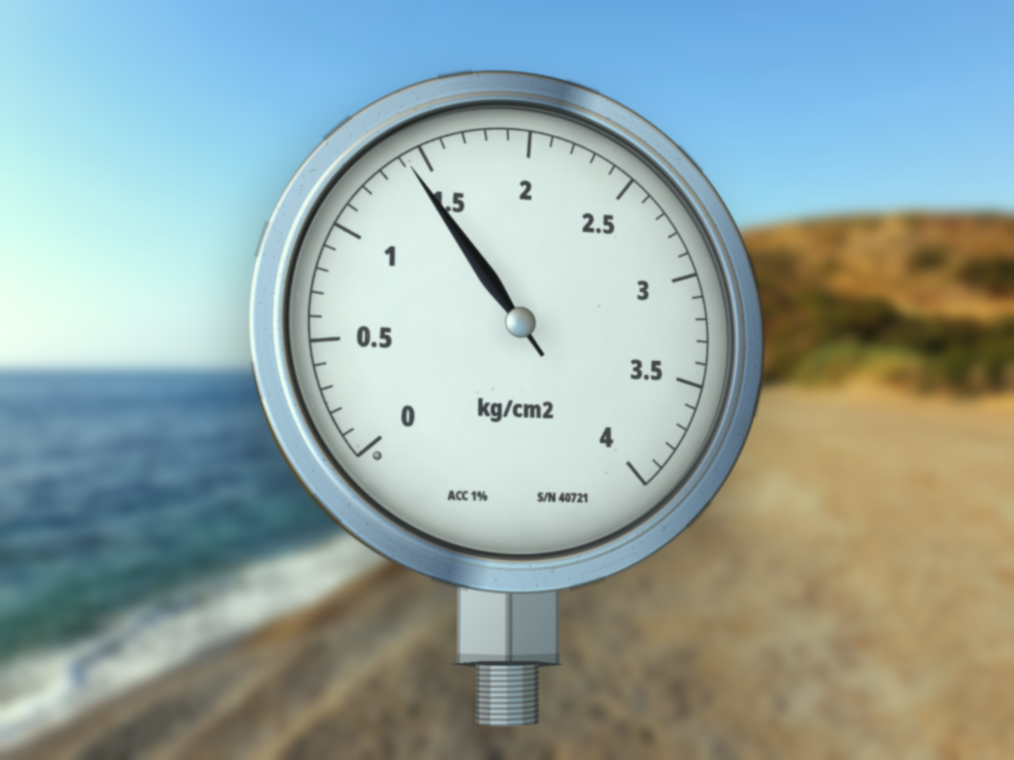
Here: **1.4** kg/cm²
